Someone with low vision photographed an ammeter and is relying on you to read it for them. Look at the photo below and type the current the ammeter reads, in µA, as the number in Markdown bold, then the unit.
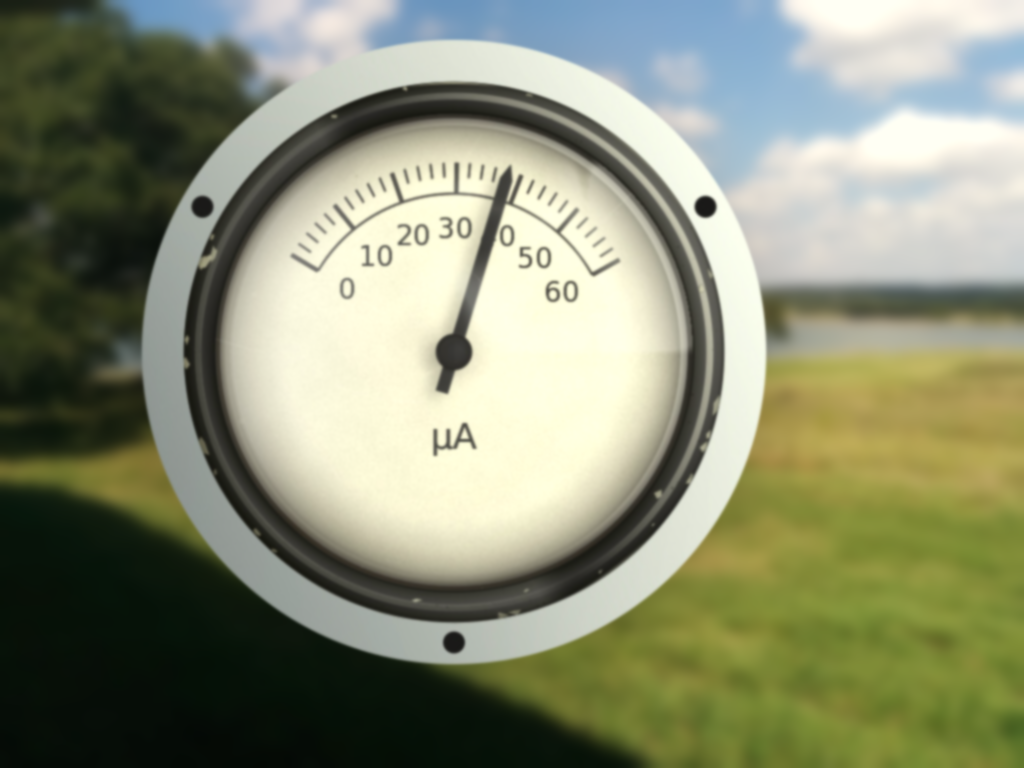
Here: **38** µA
